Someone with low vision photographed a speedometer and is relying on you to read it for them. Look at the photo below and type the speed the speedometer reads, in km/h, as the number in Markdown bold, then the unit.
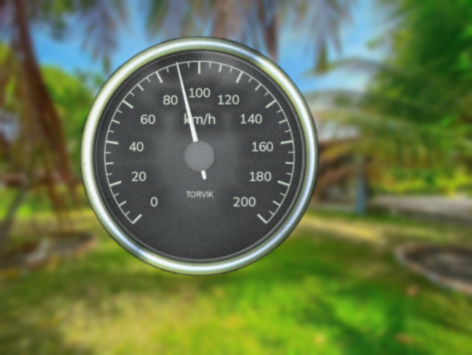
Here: **90** km/h
